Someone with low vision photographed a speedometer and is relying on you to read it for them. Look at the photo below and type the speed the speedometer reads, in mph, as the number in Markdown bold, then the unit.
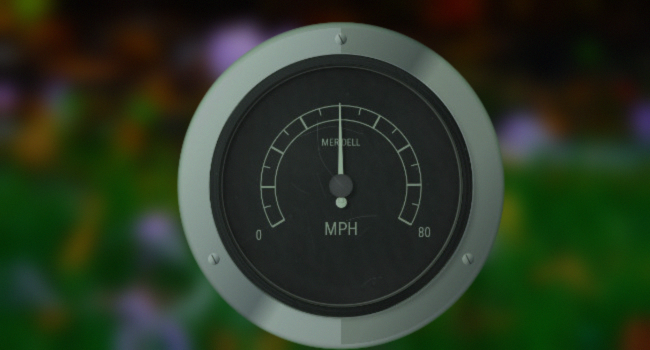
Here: **40** mph
